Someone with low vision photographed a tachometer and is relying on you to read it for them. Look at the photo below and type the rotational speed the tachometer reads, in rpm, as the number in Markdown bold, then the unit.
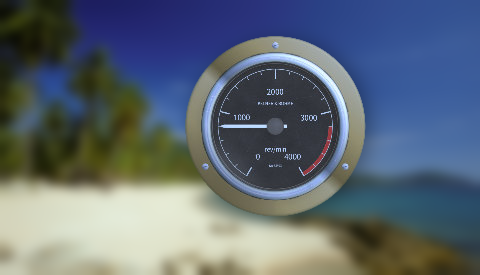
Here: **800** rpm
